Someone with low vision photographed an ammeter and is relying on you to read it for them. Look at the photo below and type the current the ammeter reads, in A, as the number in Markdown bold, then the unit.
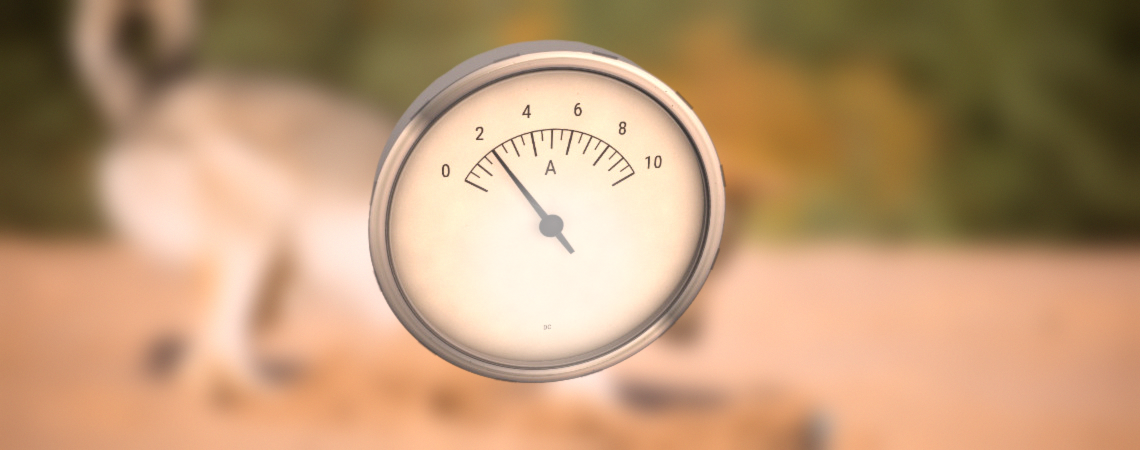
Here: **2** A
